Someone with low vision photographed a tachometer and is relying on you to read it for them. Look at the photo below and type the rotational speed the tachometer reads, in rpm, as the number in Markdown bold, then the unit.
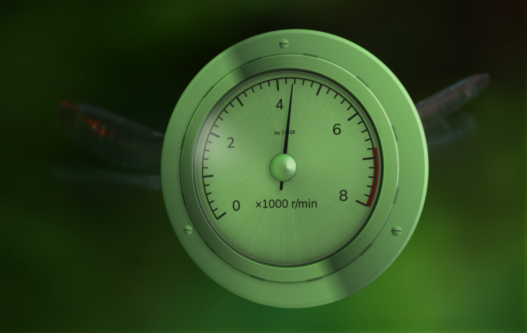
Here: **4400** rpm
